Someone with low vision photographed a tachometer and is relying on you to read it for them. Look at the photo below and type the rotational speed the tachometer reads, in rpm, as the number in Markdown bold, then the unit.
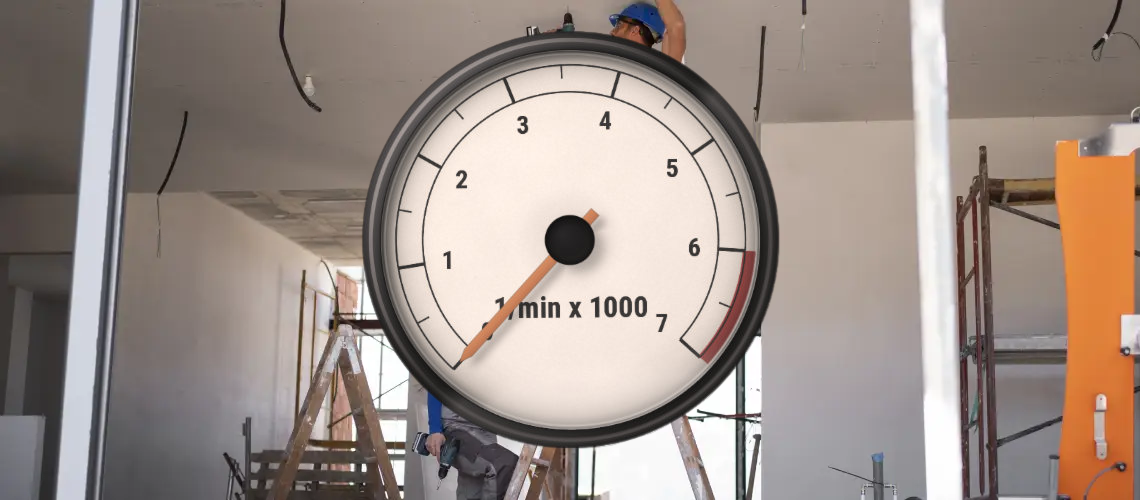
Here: **0** rpm
